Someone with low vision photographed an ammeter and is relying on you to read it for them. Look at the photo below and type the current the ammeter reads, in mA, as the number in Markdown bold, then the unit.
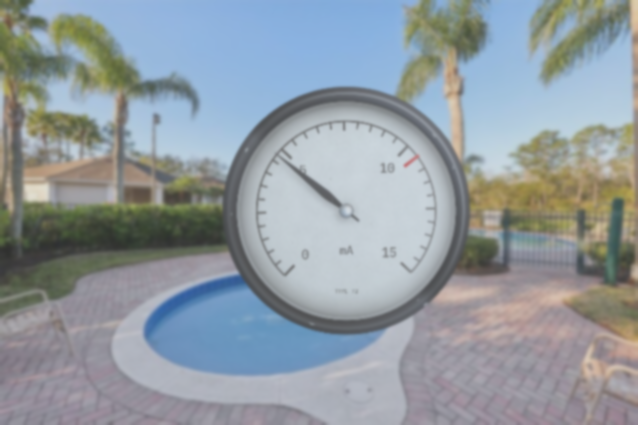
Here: **4.75** mA
